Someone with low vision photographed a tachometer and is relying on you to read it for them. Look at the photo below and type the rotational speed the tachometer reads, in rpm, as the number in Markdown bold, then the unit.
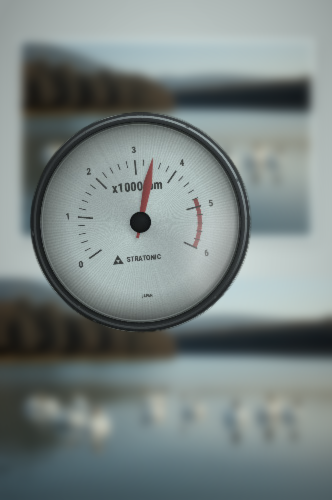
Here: **3400** rpm
